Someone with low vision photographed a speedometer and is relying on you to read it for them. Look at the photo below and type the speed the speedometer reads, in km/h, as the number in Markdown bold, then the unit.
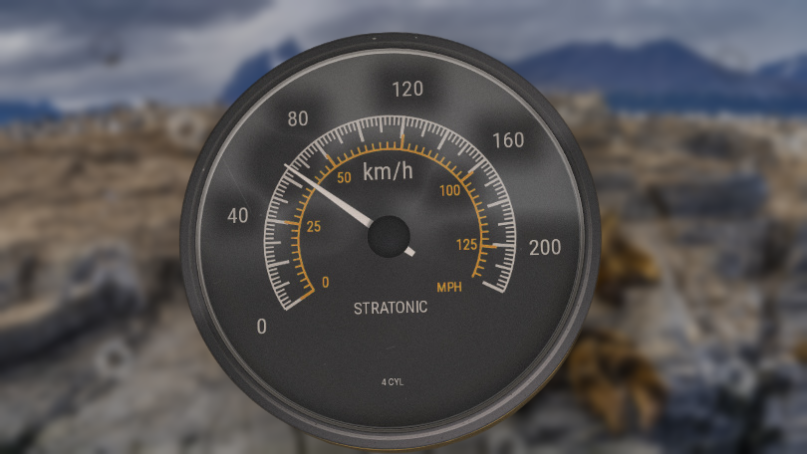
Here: **64** km/h
